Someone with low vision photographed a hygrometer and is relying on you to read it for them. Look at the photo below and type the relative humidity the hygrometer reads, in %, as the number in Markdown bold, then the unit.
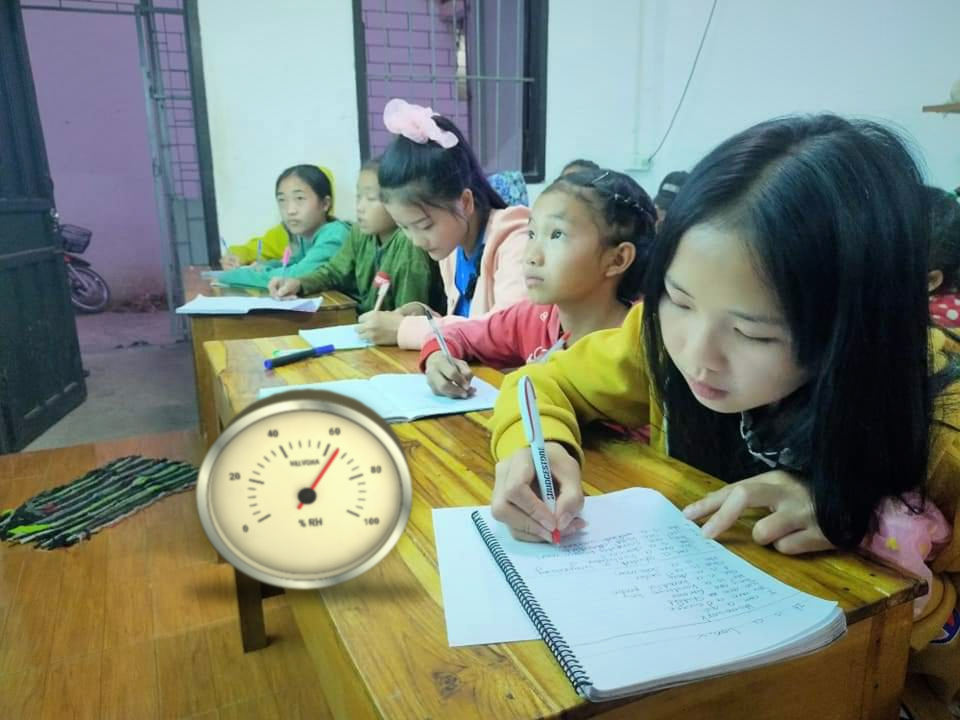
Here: **64** %
